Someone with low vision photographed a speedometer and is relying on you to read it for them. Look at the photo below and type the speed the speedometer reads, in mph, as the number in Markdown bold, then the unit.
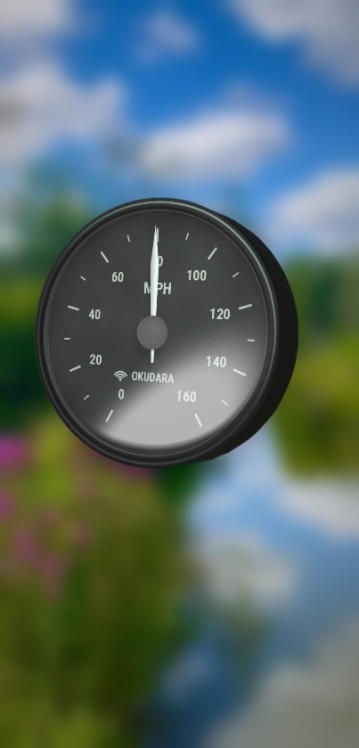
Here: **80** mph
